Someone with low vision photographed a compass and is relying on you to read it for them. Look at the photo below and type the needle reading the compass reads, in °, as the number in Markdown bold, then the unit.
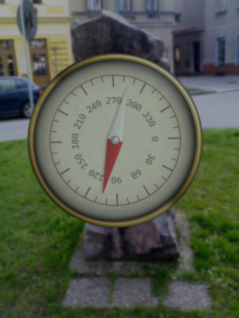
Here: **105** °
